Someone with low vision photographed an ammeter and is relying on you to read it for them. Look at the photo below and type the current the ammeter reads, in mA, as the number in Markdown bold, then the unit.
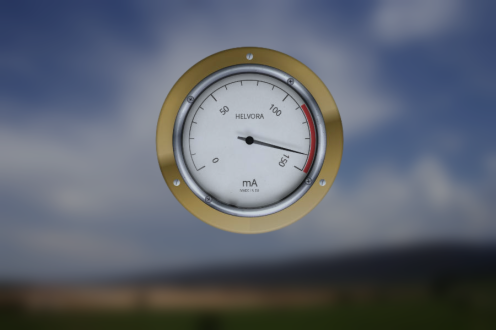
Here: **140** mA
